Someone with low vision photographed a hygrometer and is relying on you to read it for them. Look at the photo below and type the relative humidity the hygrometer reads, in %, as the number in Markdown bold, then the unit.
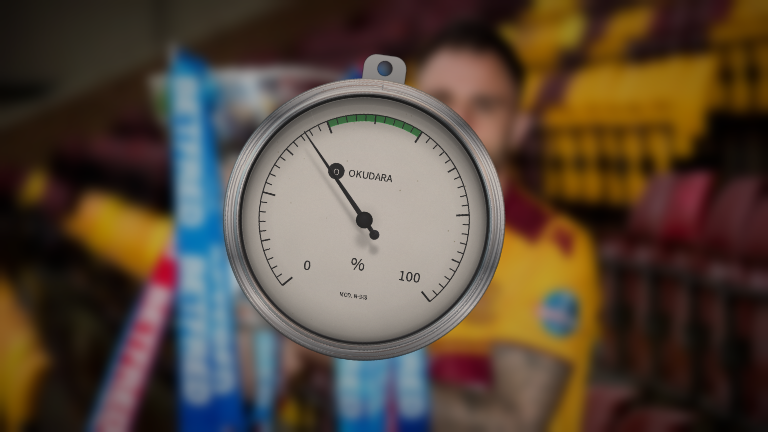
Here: **35** %
